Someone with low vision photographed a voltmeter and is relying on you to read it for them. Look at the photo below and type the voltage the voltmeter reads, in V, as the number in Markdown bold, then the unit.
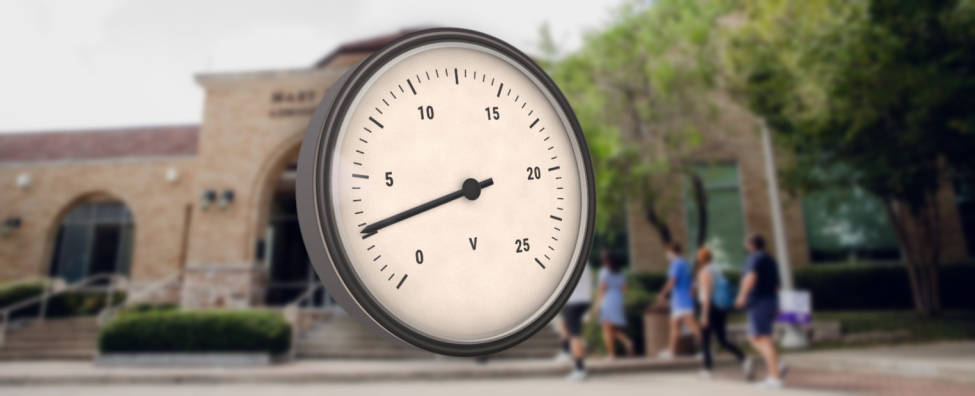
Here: **2.75** V
